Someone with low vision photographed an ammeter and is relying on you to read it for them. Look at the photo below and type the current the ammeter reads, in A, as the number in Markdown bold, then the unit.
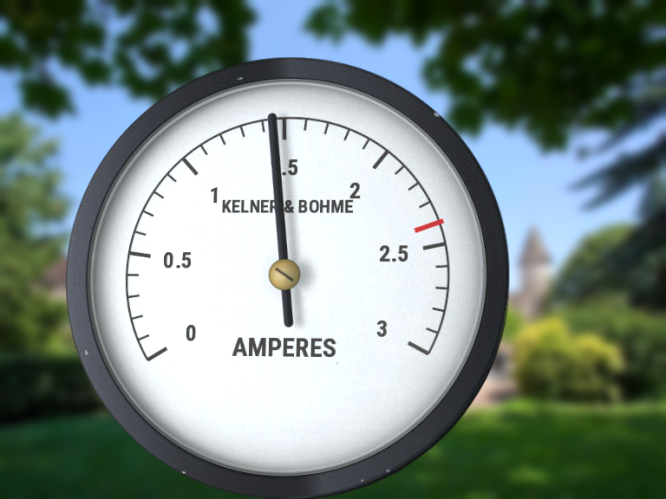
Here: **1.45** A
